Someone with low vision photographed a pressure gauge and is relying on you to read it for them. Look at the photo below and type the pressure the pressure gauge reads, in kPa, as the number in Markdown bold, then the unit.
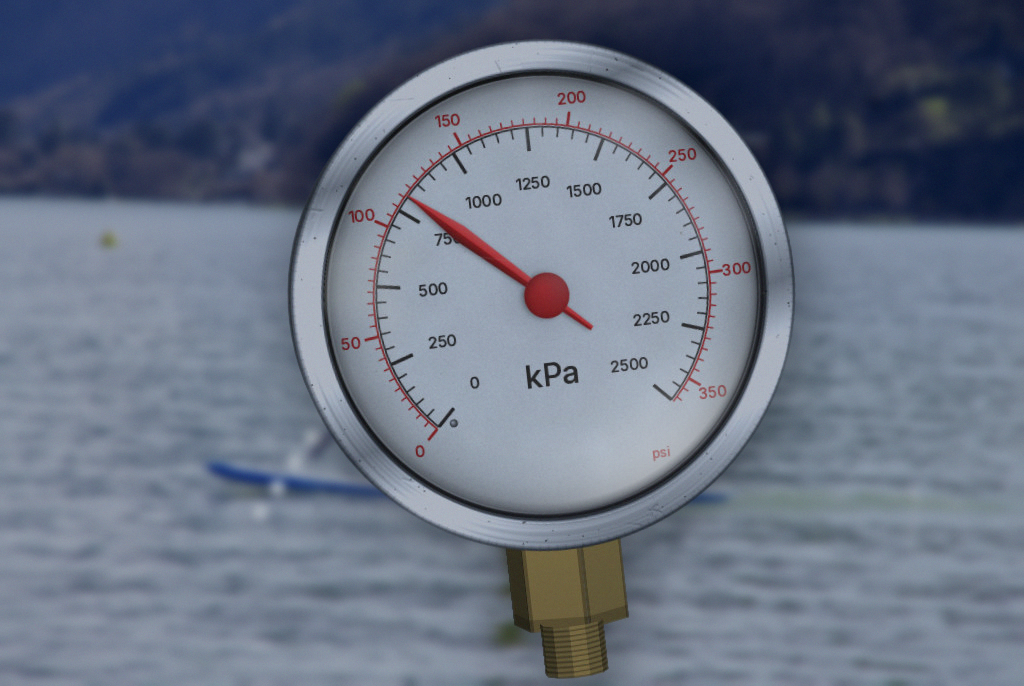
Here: **800** kPa
